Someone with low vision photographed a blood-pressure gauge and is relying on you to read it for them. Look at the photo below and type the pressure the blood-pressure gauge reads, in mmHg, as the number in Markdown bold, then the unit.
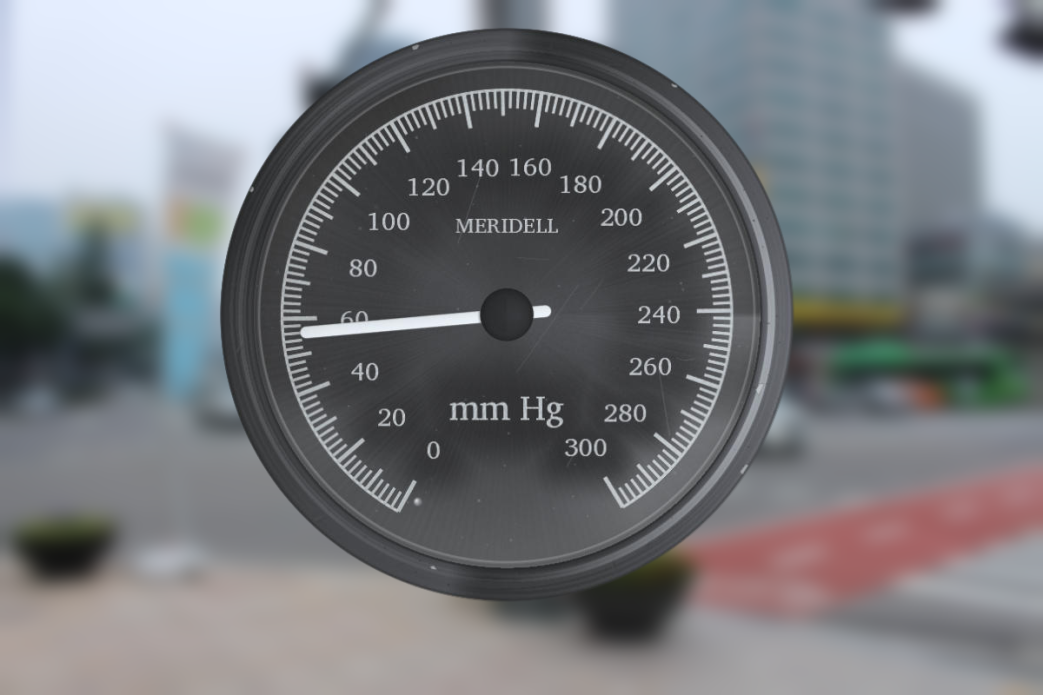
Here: **56** mmHg
